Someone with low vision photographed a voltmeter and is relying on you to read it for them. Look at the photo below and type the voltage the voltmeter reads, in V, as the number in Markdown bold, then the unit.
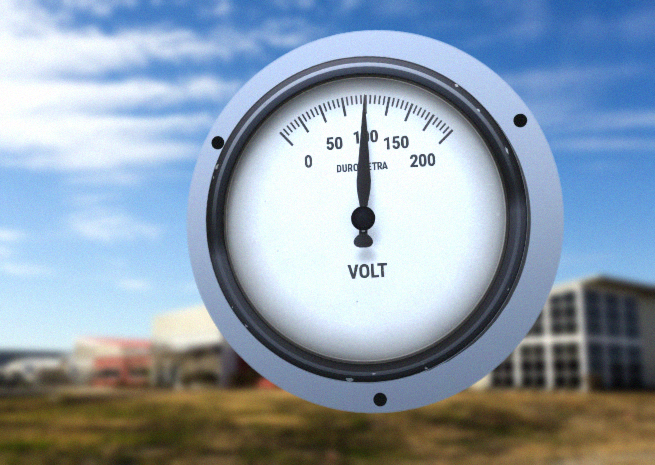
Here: **100** V
